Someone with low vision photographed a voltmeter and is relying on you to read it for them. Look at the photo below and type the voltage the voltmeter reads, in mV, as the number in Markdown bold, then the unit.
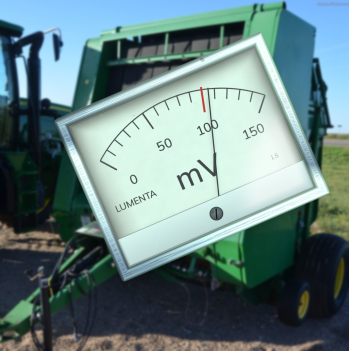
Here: **105** mV
